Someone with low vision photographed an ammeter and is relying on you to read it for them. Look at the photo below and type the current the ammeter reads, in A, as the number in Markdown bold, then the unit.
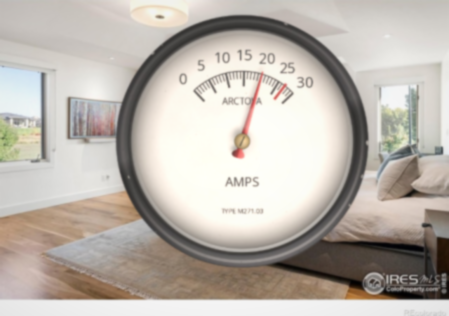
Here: **20** A
